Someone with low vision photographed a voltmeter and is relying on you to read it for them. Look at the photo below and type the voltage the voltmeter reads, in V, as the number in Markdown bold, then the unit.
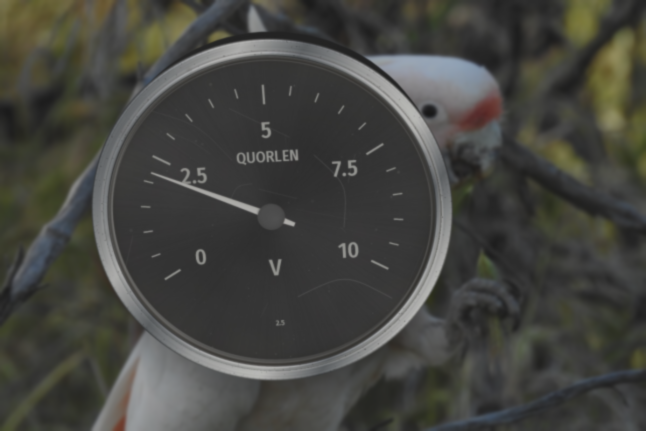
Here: **2.25** V
